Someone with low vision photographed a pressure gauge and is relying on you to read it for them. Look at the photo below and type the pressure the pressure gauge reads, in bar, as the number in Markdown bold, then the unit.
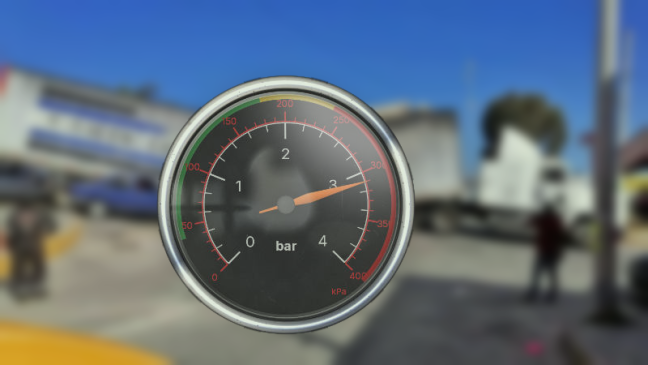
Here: **3.1** bar
